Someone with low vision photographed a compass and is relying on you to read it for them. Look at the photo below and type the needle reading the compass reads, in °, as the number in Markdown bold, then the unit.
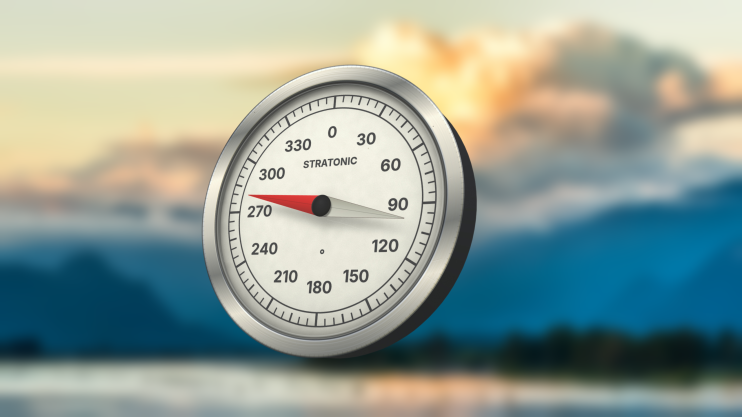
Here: **280** °
